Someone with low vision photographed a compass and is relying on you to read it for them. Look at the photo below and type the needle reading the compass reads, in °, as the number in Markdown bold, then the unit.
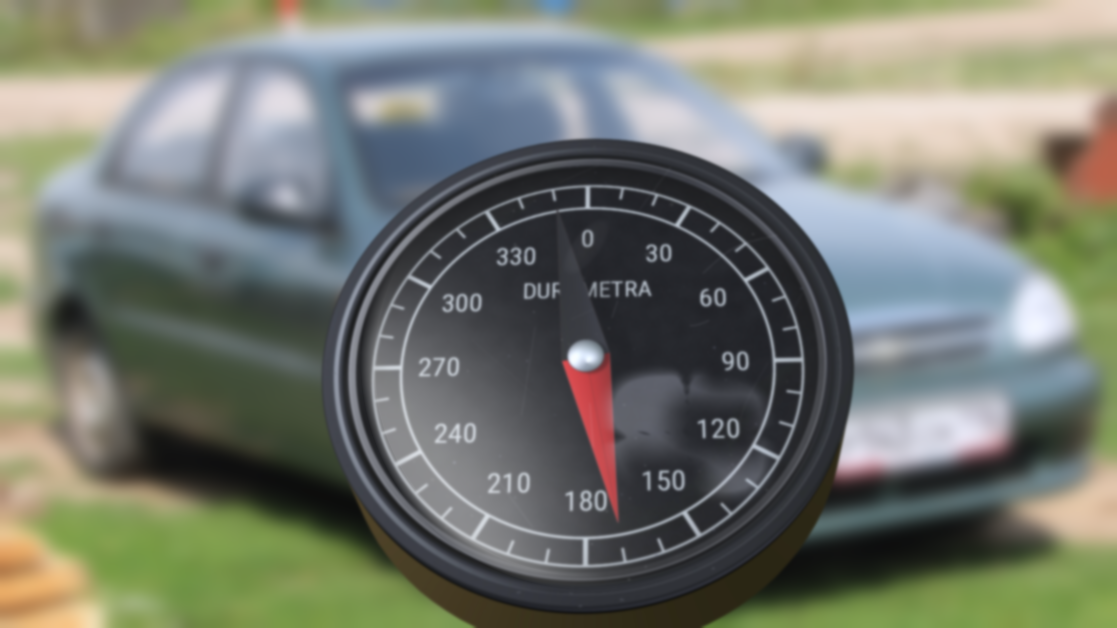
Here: **170** °
